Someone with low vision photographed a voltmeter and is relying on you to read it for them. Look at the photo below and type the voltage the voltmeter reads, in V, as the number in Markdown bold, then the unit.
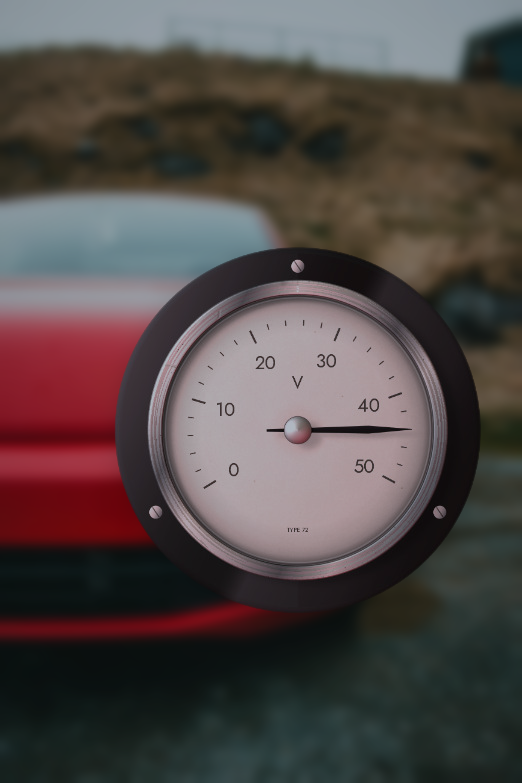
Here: **44** V
